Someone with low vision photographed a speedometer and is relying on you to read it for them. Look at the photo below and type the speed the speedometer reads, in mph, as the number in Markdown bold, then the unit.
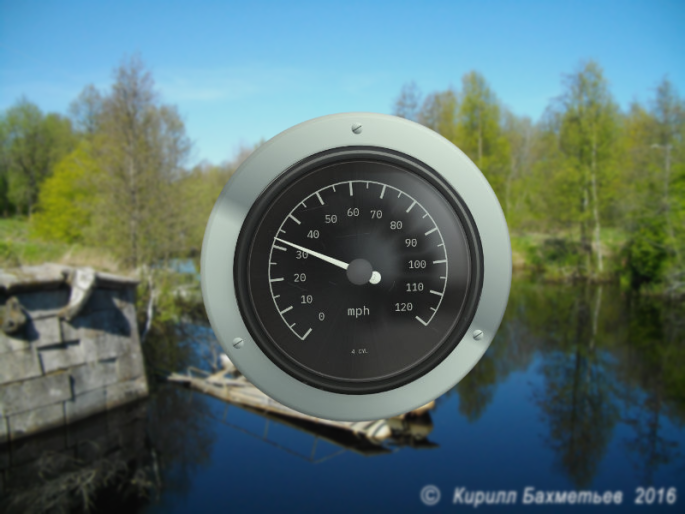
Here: **32.5** mph
